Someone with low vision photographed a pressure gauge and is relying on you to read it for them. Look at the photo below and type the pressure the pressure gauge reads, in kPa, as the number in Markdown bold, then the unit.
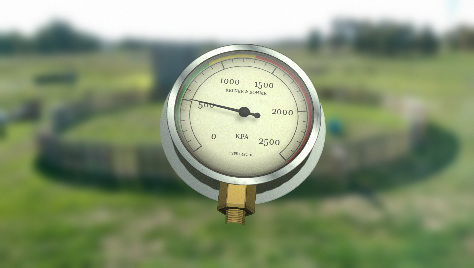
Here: **500** kPa
